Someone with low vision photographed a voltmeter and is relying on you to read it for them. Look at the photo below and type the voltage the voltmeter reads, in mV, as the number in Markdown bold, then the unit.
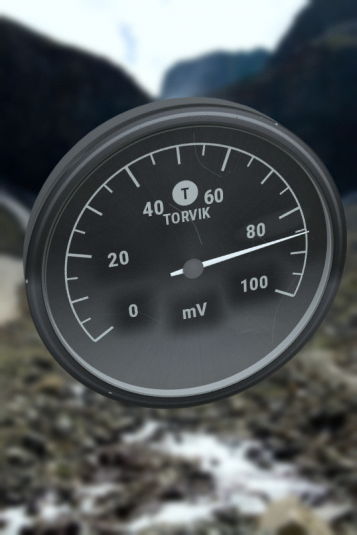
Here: **85** mV
